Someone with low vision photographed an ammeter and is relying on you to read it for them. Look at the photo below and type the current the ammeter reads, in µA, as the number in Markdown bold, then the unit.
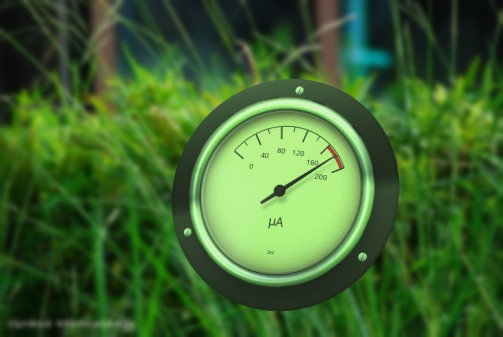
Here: **180** µA
